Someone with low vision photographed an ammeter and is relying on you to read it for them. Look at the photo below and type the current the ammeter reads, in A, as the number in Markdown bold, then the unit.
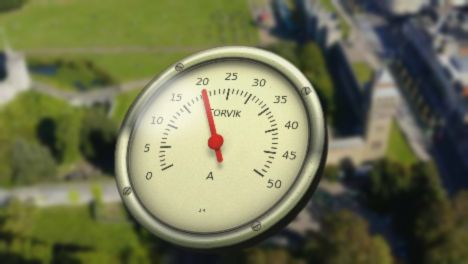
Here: **20** A
